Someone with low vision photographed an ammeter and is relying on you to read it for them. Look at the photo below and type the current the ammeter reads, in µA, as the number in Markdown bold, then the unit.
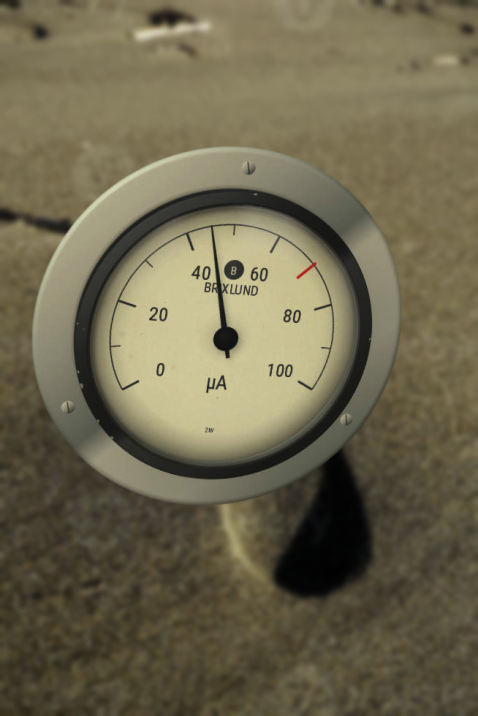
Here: **45** µA
